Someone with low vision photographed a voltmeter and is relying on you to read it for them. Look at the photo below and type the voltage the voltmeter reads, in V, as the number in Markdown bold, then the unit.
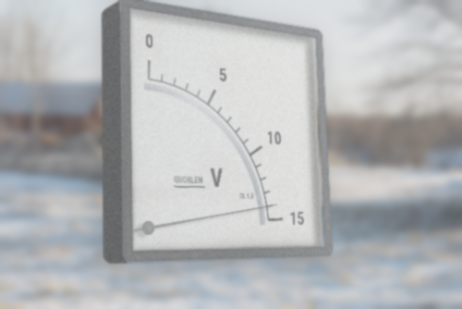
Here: **14** V
